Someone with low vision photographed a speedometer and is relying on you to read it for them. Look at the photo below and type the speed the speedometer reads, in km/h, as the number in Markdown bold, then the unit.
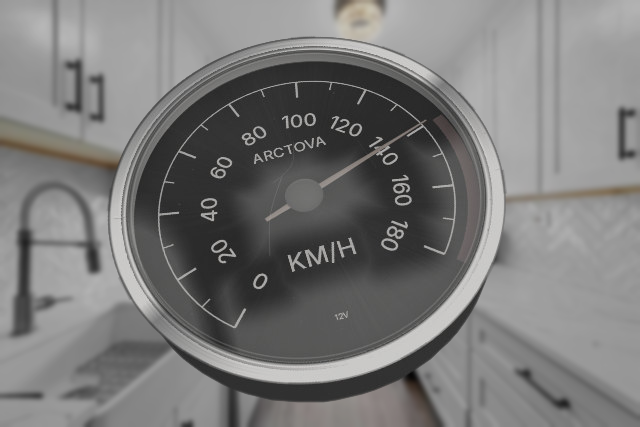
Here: **140** km/h
